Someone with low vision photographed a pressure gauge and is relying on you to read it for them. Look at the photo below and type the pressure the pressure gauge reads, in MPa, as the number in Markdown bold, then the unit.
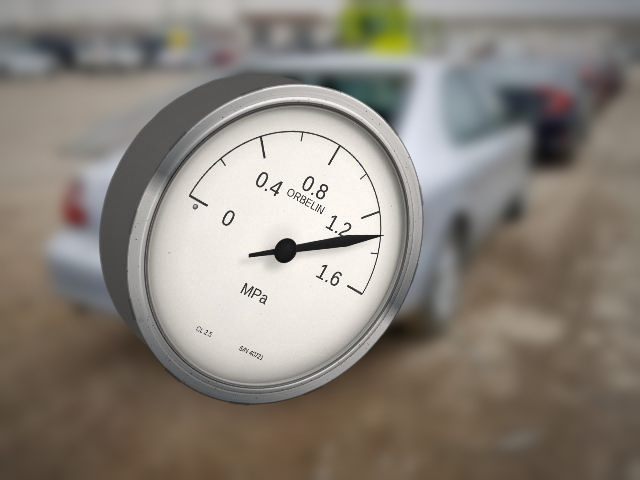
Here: **1.3** MPa
